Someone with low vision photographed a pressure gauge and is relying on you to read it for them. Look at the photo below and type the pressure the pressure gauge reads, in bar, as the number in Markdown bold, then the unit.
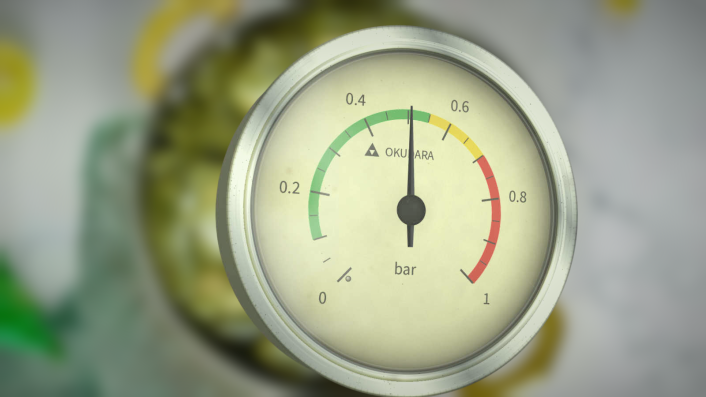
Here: **0.5** bar
